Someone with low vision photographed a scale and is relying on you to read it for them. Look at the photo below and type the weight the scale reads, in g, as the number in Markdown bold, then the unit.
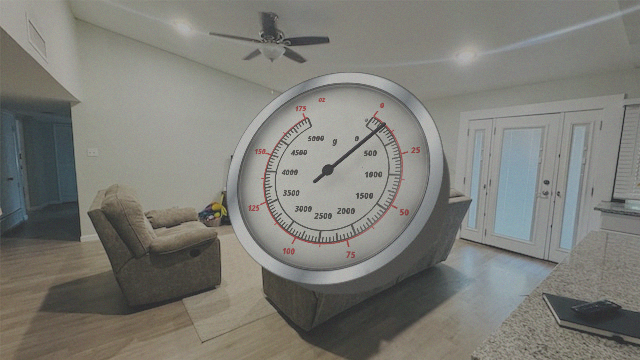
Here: **250** g
